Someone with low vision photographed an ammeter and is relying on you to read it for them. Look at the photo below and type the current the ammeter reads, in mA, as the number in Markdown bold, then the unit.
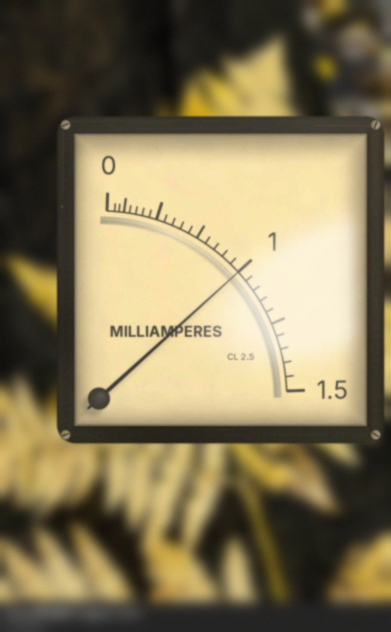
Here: **1** mA
